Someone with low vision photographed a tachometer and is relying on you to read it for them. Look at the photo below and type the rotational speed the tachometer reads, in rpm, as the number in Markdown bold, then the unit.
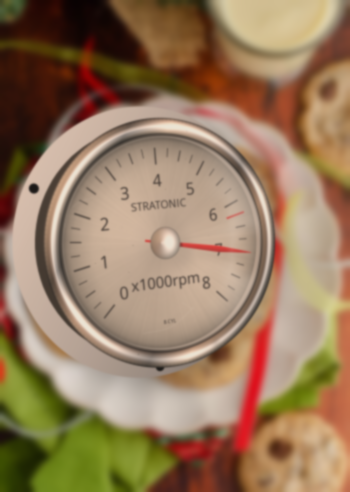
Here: **7000** rpm
